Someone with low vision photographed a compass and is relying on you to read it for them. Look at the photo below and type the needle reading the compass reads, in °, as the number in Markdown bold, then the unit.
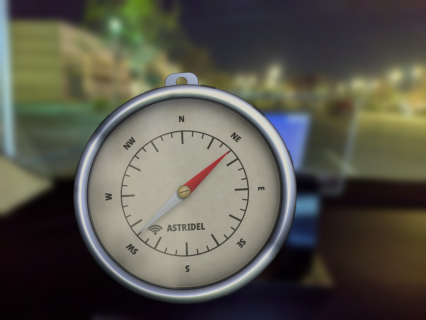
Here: **50** °
